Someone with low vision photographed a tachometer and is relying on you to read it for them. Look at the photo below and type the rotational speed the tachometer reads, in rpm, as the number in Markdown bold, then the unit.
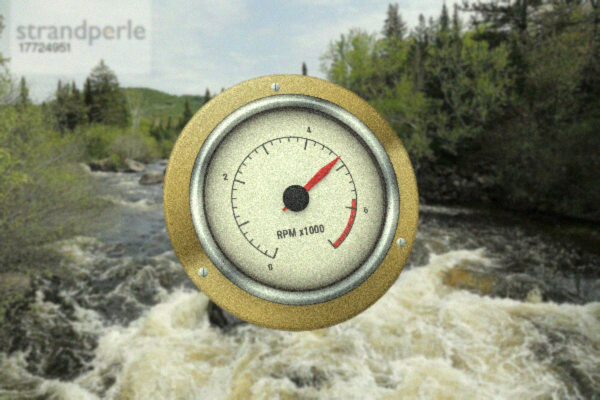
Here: **4800** rpm
